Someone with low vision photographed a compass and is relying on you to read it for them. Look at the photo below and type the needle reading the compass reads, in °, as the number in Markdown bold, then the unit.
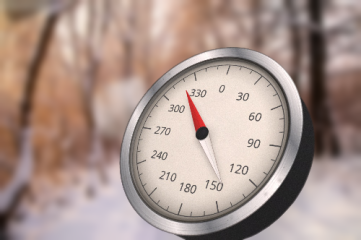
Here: **320** °
